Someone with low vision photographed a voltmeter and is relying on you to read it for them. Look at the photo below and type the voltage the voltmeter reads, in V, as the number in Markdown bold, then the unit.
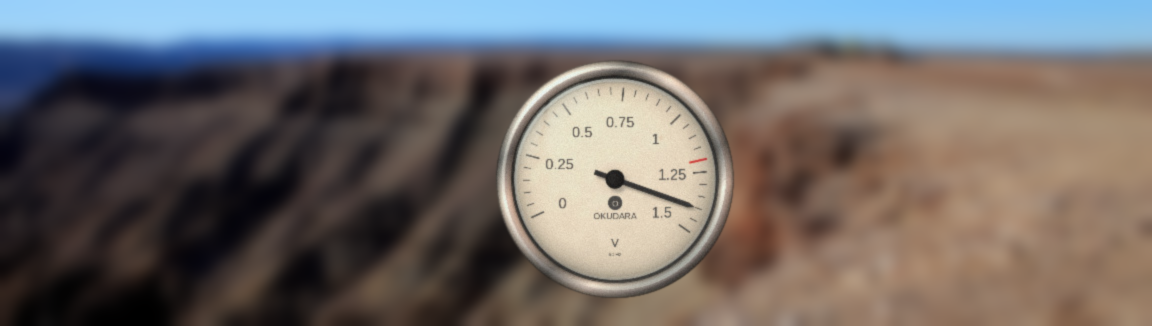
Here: **1.4** V
